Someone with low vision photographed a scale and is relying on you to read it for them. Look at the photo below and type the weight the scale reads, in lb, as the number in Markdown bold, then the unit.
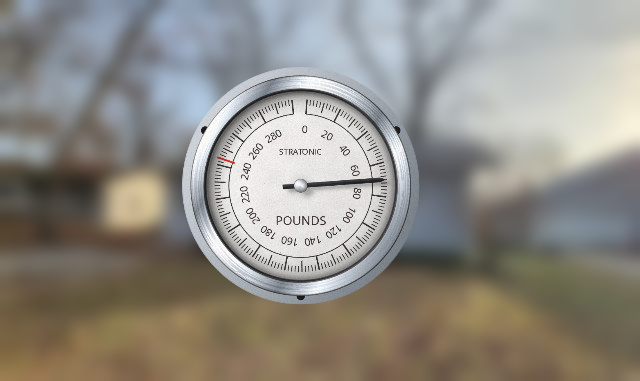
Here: **70** lb
